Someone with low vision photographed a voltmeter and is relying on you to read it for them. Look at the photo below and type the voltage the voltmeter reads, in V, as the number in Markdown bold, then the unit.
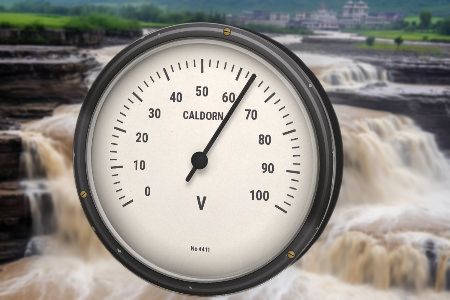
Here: **64** V
